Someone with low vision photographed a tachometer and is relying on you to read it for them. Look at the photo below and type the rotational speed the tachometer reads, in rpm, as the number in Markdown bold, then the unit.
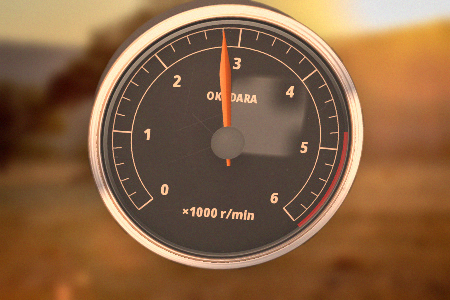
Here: **2800** rpm
